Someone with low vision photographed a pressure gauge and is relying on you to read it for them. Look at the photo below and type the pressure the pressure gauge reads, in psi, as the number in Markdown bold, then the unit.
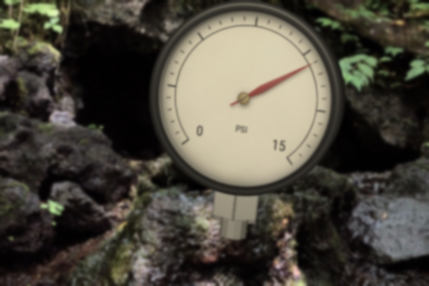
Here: **10.5** psi
